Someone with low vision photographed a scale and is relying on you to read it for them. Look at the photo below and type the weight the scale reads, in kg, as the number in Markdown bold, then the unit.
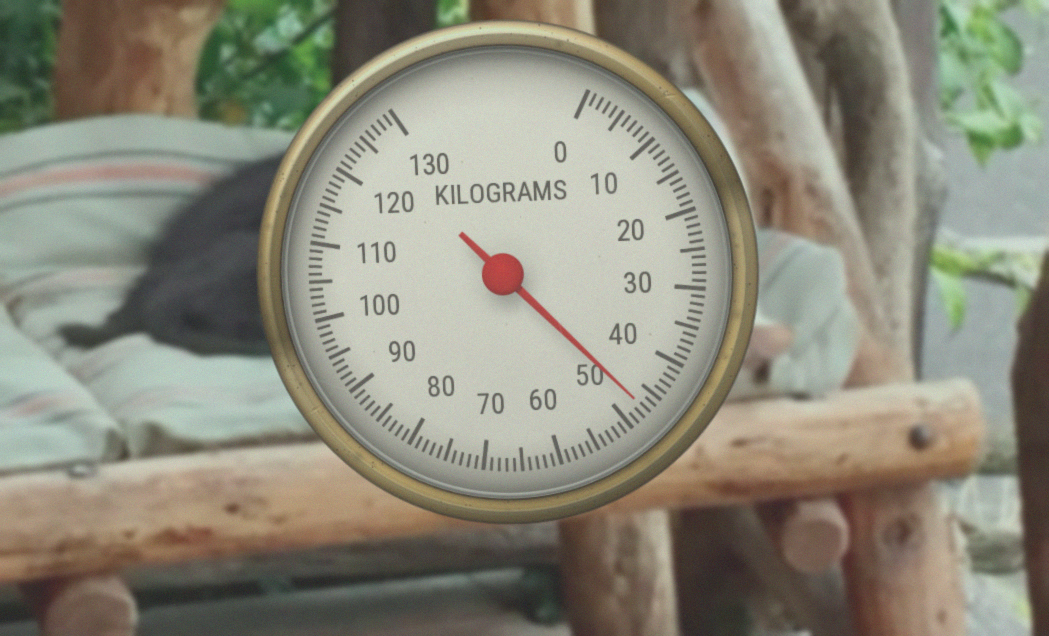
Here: **47** kg
